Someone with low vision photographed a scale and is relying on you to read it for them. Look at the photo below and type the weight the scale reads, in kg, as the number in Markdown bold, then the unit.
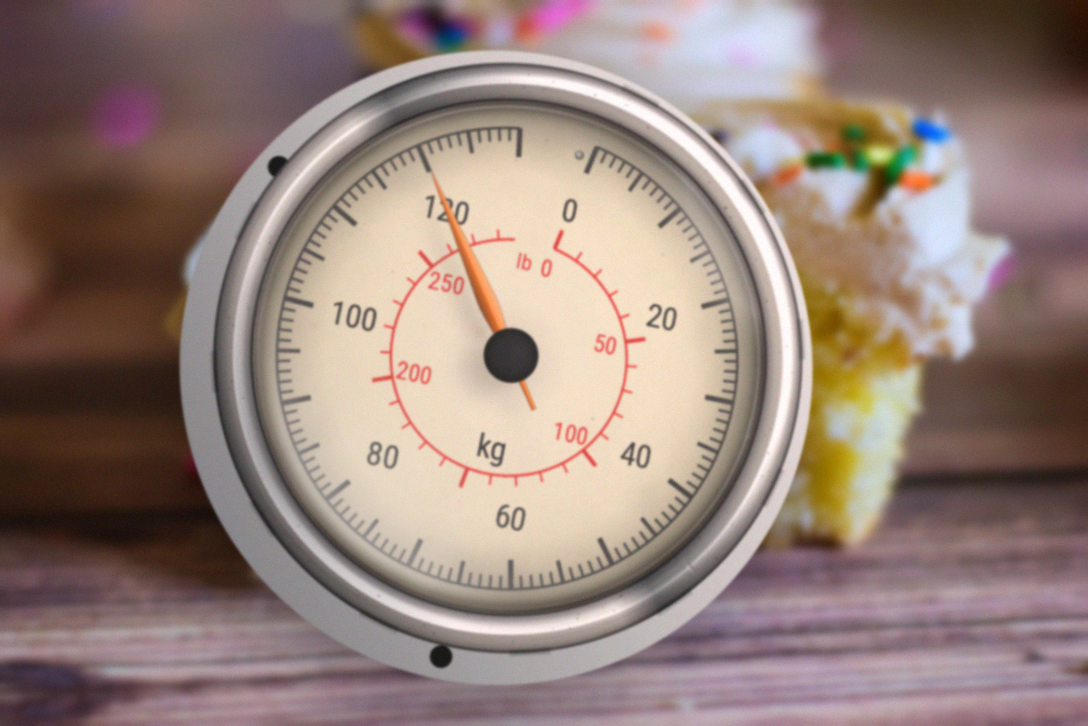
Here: **120** kg
